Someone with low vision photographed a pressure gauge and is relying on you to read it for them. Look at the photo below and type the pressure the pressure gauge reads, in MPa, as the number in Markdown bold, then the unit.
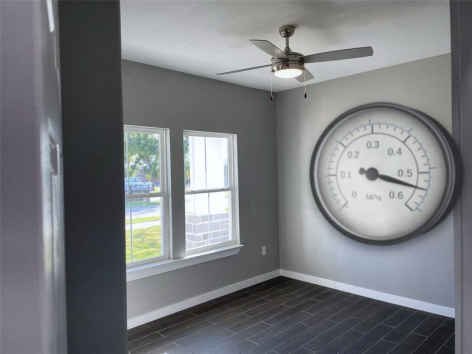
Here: **0.54** MPa
